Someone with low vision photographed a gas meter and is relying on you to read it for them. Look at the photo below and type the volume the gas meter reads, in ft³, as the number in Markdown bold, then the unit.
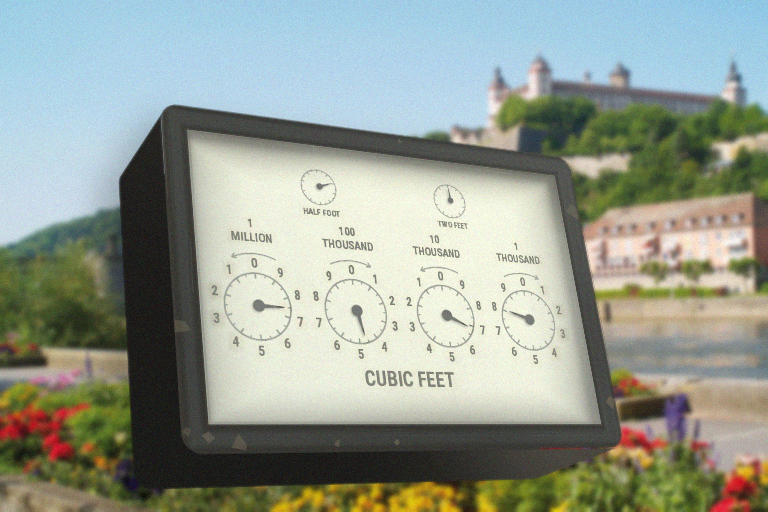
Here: **746800** ft³
